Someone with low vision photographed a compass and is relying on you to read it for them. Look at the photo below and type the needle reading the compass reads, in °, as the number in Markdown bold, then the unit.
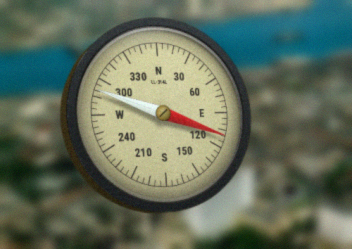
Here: **110** °
